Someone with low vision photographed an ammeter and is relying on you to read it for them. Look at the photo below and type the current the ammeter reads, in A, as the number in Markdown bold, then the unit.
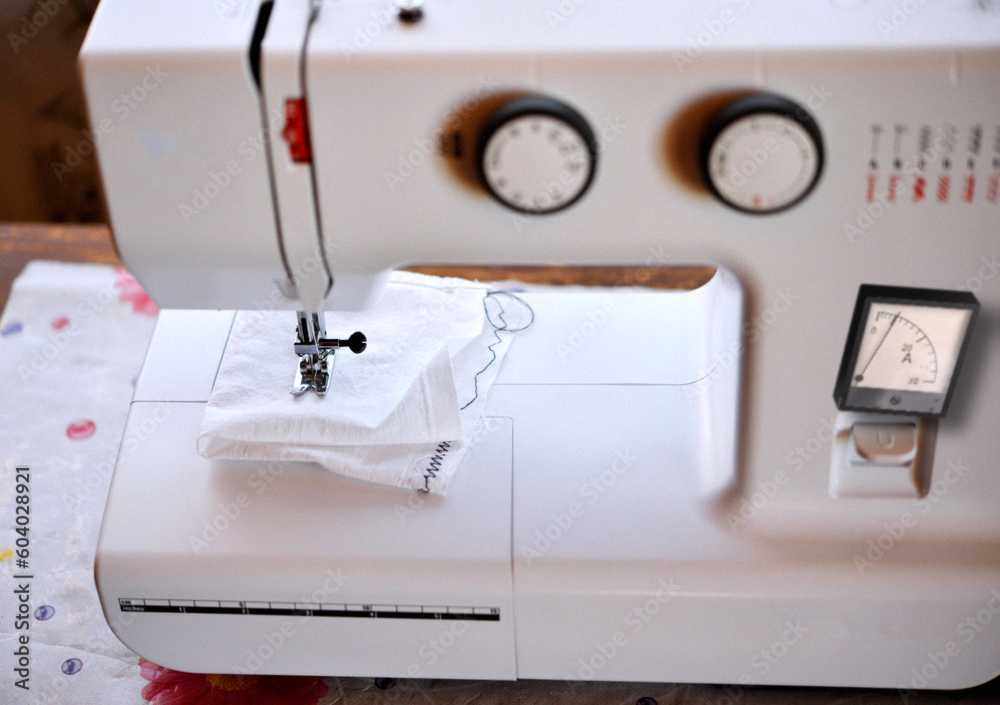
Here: **10** A
